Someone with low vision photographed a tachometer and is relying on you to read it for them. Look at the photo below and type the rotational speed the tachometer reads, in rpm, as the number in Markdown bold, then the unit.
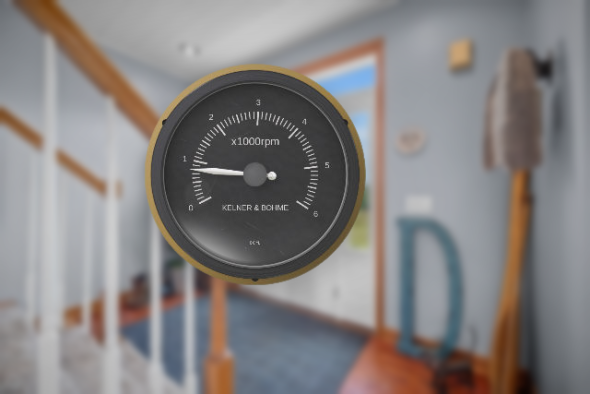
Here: **800** rpm
